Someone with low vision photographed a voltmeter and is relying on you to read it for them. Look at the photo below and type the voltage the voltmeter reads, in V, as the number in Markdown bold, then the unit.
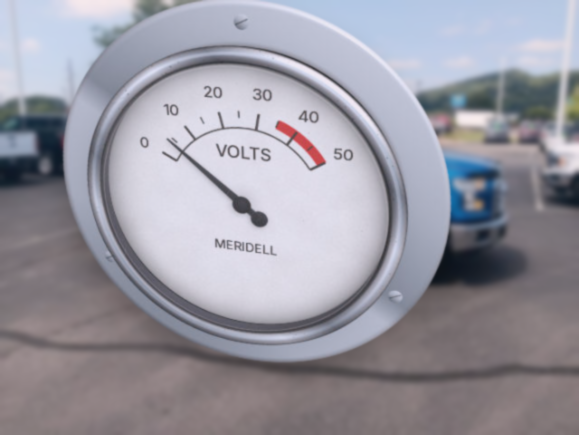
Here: **5** V
